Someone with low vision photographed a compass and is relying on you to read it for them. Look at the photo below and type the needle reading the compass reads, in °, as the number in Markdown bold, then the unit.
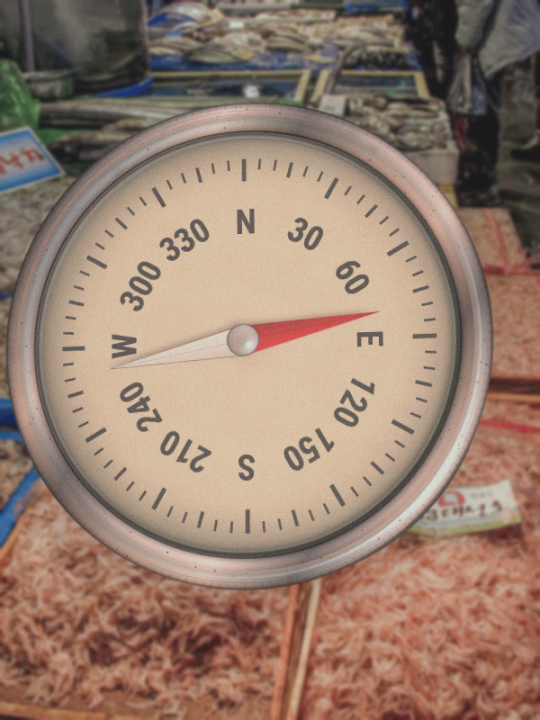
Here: **80** °
